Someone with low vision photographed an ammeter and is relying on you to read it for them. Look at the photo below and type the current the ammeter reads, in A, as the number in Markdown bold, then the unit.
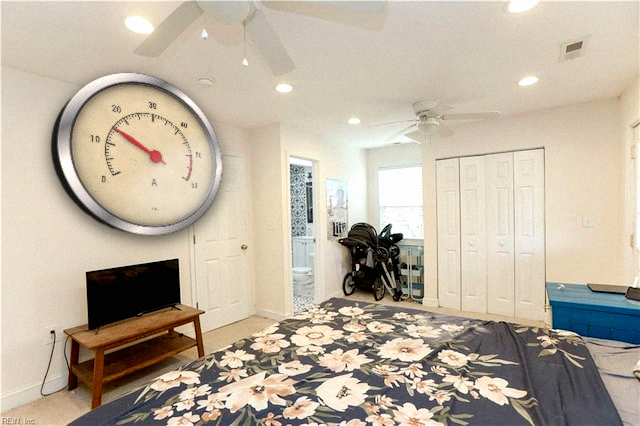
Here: **15** A
